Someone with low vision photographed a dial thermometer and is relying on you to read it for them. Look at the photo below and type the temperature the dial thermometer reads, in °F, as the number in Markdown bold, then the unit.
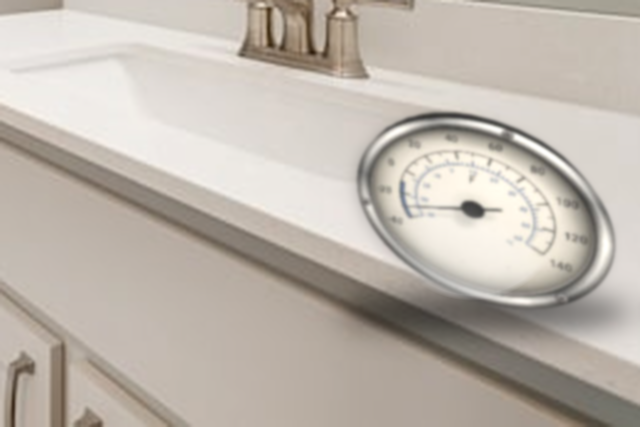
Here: **-30** °F
